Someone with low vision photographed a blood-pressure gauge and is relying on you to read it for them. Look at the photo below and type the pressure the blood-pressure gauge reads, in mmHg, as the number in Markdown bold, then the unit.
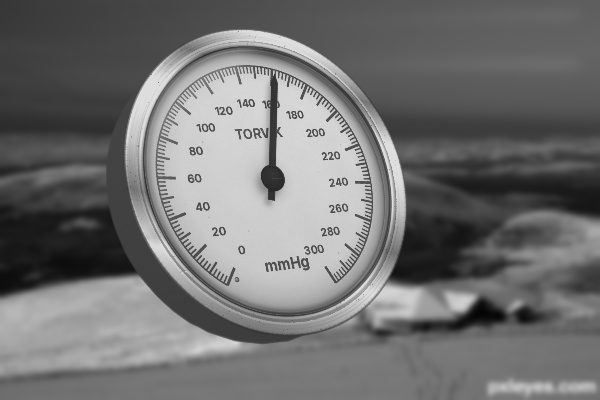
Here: **160** mmHg
